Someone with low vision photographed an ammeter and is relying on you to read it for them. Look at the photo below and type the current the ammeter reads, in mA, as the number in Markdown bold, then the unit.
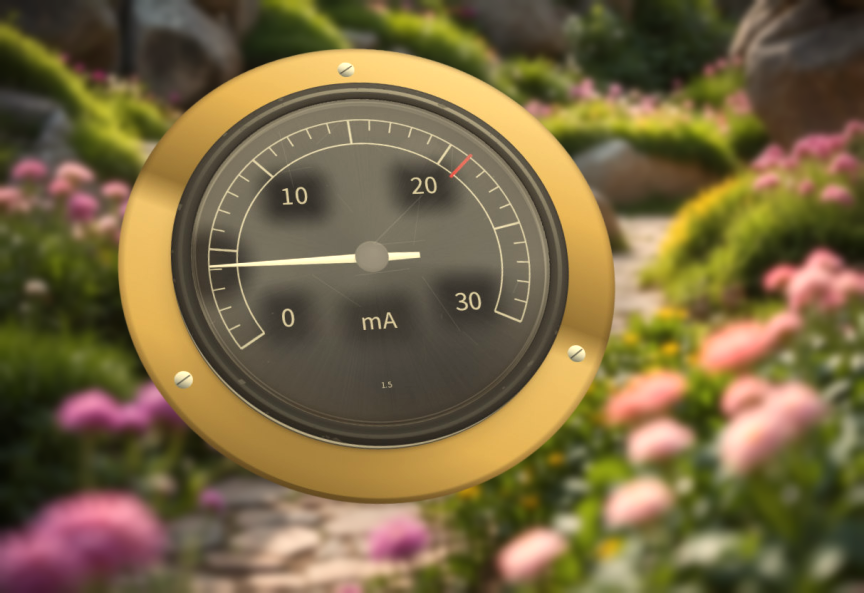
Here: **4** mA
